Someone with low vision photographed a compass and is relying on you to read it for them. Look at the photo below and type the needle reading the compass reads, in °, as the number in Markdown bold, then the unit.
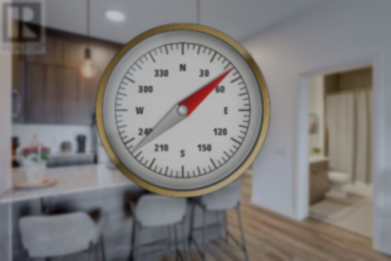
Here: **50** °
